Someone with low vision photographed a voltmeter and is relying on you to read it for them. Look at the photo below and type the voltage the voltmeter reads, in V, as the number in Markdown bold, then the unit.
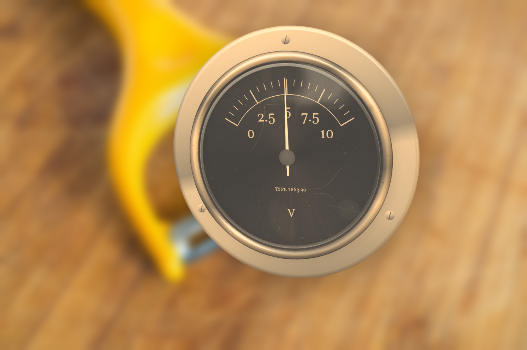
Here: **5** V
